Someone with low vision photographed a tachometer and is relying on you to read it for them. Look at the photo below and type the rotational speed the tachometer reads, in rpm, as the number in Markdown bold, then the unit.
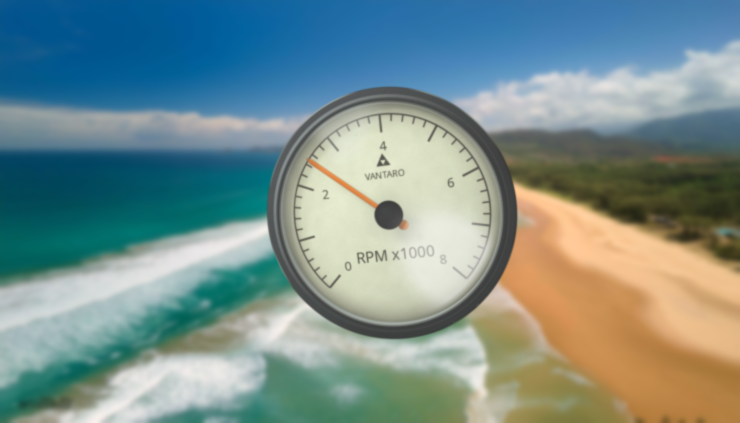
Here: **2500** rpm
